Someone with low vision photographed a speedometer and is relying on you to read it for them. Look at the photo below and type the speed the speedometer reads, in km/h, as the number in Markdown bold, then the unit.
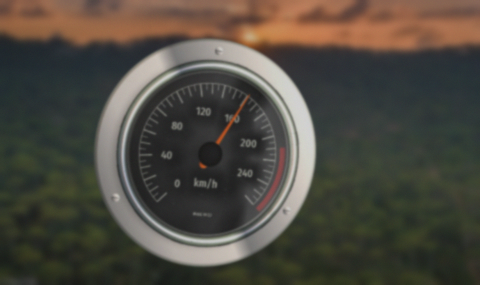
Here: **160** km/h
